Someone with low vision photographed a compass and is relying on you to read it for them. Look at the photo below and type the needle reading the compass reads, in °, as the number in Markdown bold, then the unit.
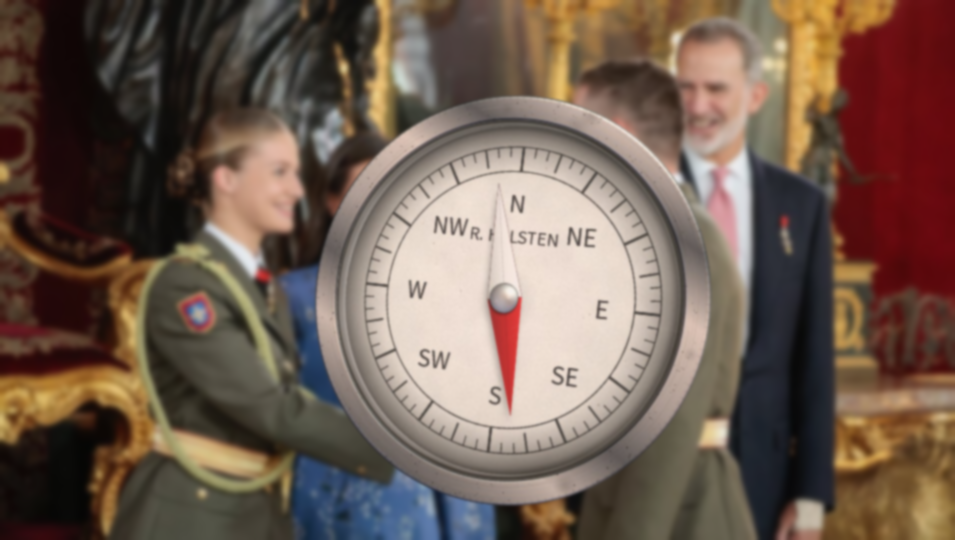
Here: **170** °
